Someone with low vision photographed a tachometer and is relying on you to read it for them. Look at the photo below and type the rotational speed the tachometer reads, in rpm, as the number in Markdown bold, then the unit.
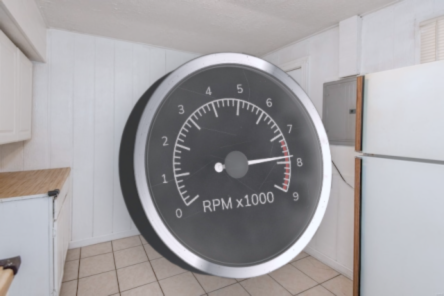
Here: **7800** rpm
